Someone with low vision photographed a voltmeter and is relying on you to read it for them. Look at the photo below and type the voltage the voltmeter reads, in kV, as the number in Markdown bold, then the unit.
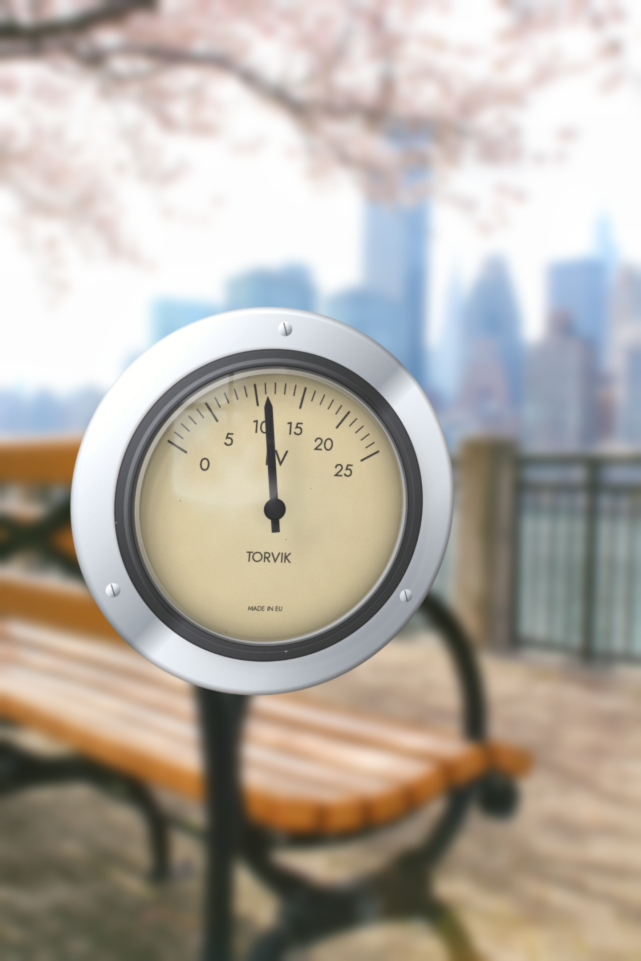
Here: **11** kV
